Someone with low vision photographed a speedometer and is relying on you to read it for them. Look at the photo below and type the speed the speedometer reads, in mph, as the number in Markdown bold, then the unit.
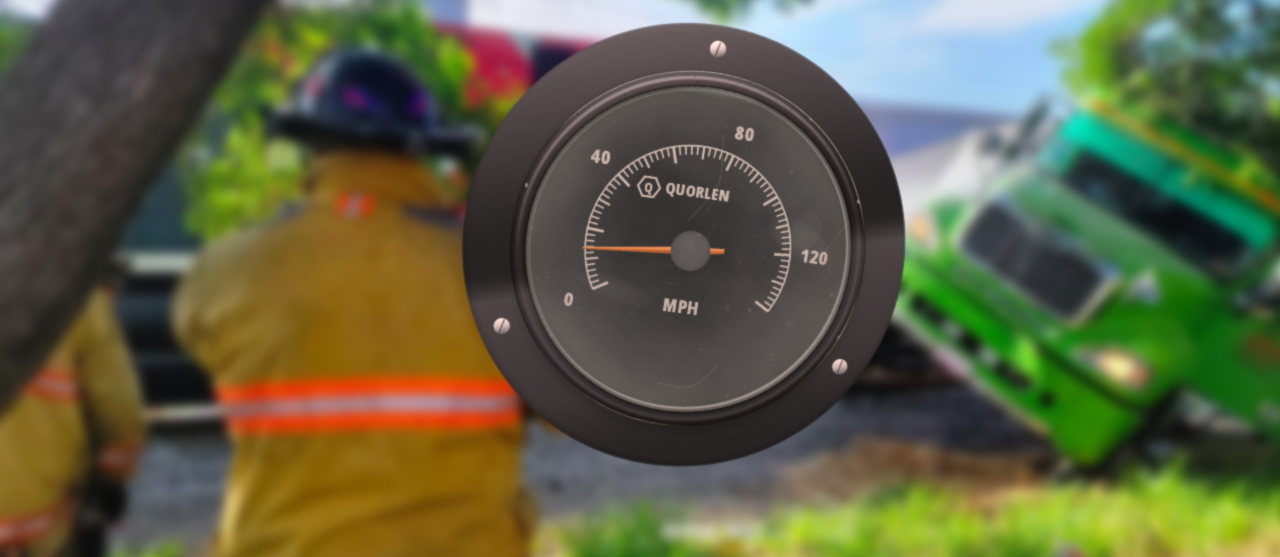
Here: **14** mph
